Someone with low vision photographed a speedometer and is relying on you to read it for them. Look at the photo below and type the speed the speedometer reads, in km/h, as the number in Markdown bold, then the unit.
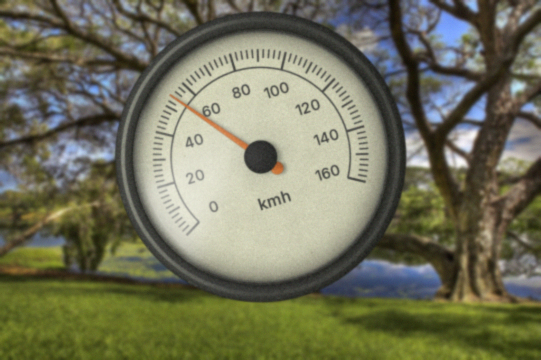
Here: **54** km/h
